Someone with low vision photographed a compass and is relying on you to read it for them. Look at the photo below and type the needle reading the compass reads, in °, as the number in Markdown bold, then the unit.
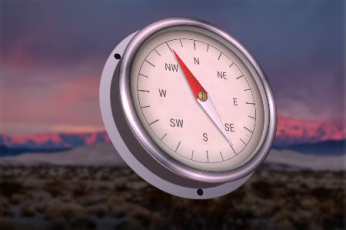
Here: **330** °
